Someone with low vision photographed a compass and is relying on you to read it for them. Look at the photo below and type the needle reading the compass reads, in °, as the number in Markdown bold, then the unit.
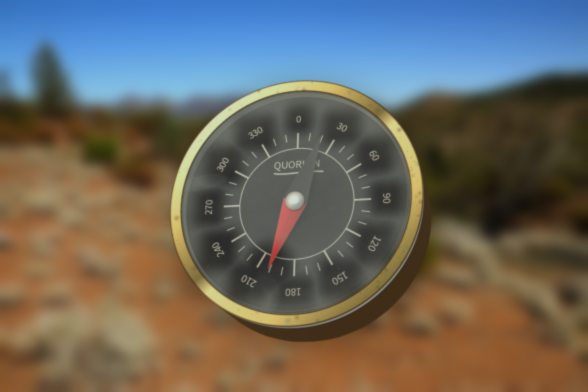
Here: **200** °
